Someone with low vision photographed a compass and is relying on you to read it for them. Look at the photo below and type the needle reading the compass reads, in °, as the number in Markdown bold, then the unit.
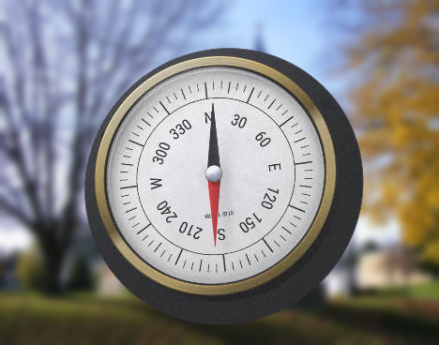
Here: **185** °
